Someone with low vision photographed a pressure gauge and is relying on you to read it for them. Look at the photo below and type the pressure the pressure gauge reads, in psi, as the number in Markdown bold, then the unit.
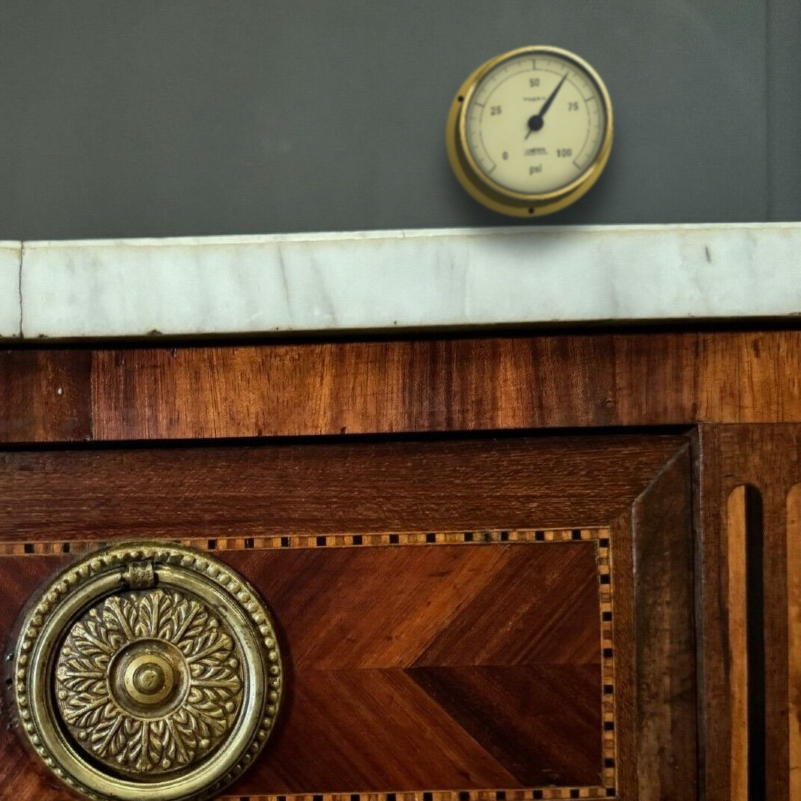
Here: **62.5** psi
